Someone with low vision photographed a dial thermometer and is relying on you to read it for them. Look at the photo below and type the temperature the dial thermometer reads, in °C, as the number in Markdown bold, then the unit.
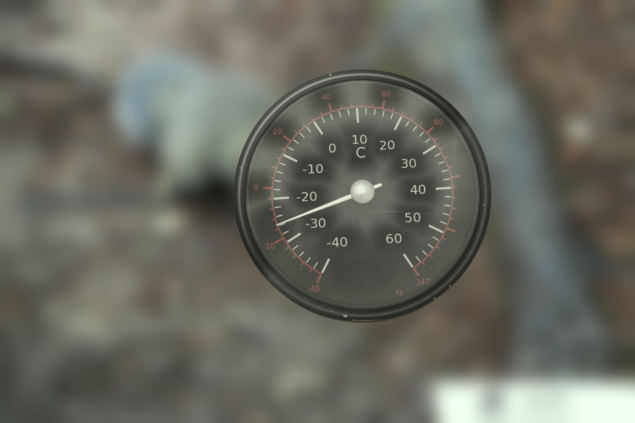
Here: **-26** °C
